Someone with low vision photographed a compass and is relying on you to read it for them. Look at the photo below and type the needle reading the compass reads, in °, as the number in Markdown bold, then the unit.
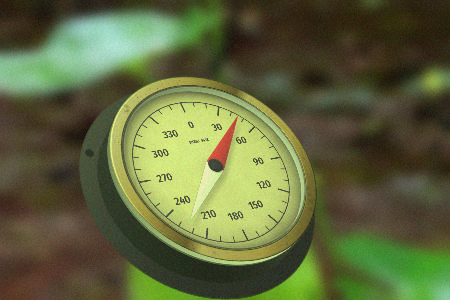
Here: **45** °
